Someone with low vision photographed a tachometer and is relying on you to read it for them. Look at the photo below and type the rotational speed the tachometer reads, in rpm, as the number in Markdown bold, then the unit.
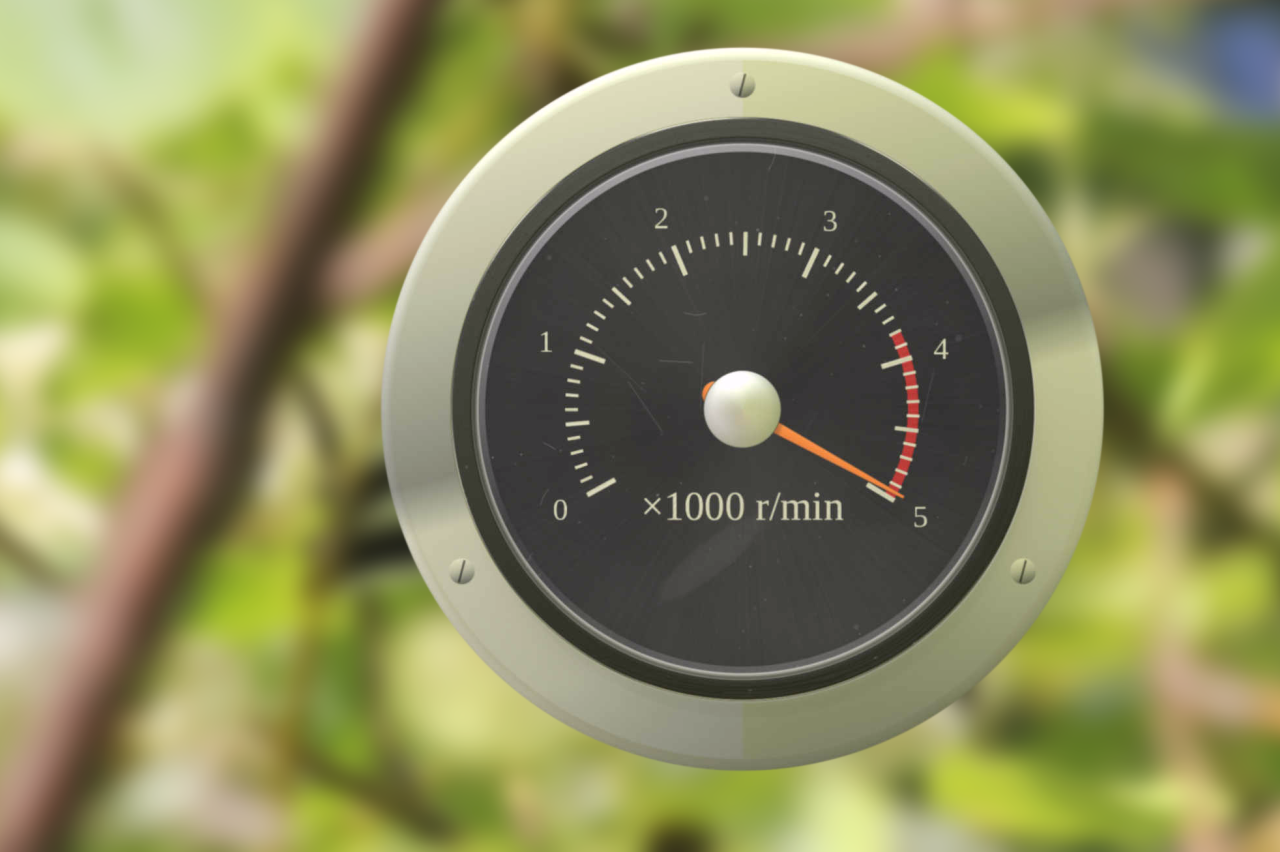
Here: **4950** rpm
